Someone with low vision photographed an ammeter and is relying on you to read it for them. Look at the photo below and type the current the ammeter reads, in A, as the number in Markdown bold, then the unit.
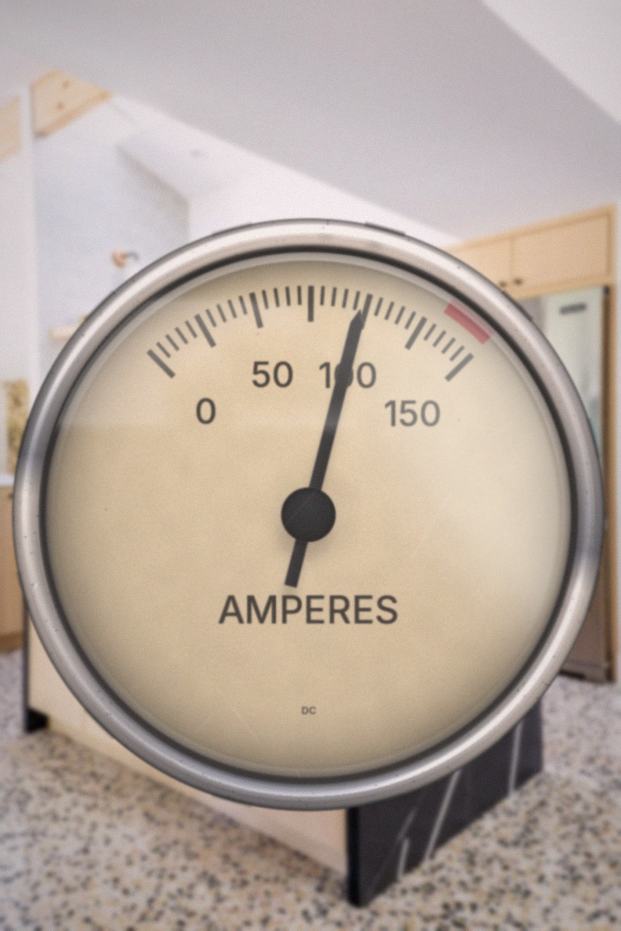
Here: **97.5** A
